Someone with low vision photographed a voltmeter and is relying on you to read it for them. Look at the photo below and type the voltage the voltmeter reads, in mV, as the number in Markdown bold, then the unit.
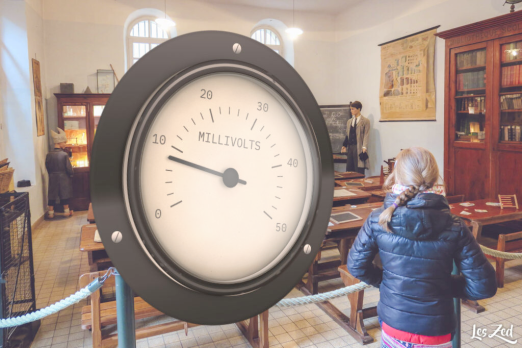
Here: **8** mV
